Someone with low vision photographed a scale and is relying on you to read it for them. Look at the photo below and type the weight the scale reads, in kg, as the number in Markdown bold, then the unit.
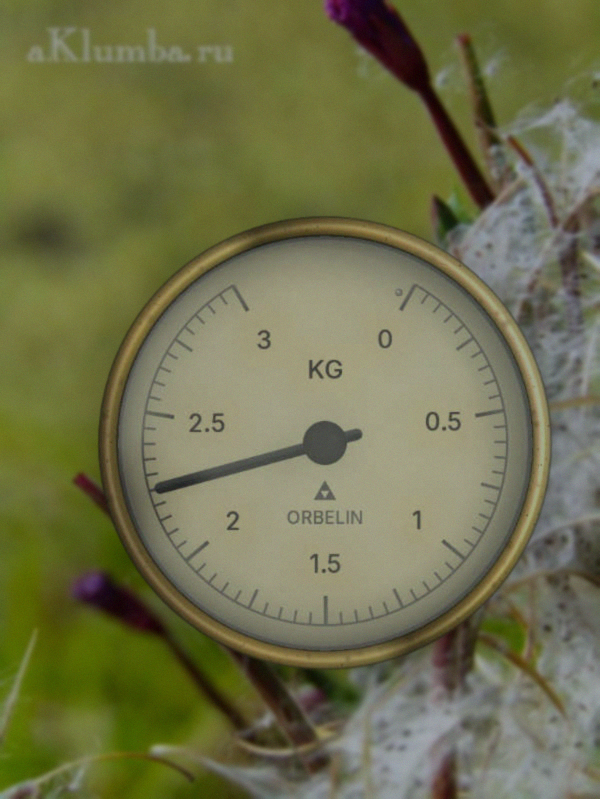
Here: **2.25** kg
